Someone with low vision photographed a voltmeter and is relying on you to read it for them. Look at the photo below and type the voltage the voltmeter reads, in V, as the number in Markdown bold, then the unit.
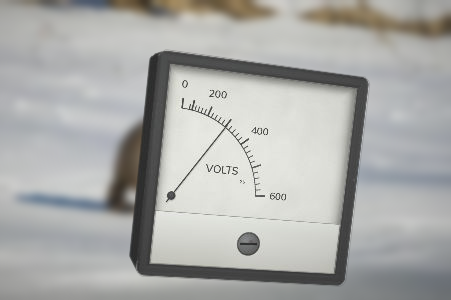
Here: **300** V
